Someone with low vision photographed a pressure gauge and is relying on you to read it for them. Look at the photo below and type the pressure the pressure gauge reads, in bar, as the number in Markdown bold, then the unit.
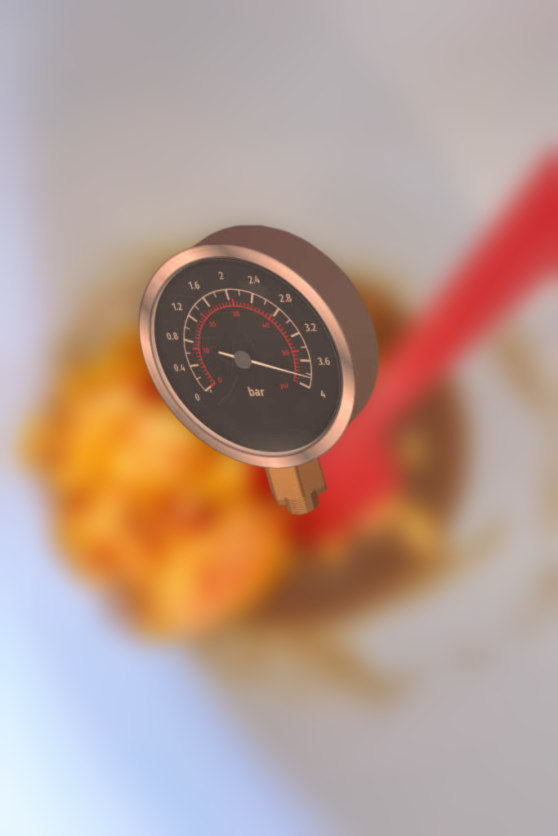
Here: **3.8** bar
